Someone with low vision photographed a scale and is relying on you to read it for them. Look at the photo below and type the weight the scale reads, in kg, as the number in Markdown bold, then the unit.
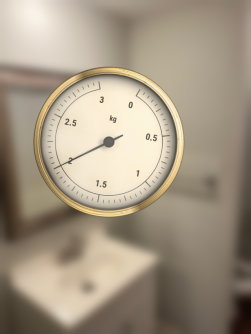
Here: **2** kg
